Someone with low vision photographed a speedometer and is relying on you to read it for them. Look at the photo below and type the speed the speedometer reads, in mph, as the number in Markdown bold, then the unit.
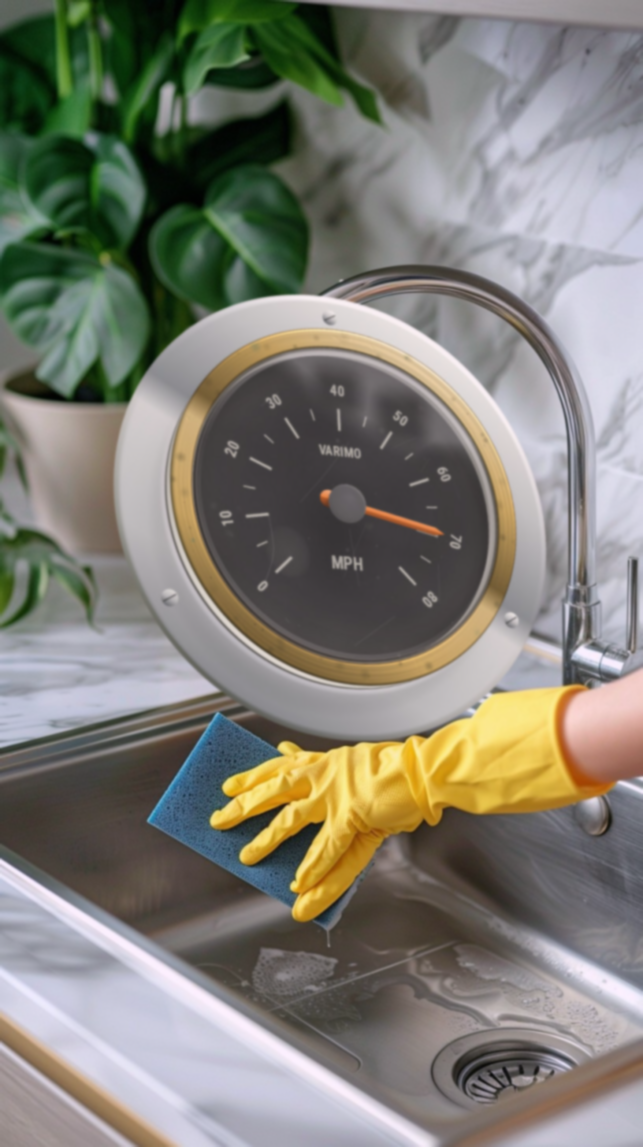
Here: **70** mph
